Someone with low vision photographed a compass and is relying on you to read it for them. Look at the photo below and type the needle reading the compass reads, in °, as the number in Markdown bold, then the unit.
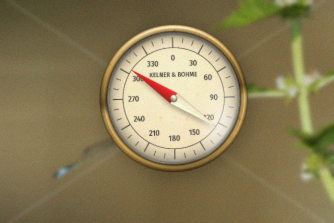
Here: **305** °
